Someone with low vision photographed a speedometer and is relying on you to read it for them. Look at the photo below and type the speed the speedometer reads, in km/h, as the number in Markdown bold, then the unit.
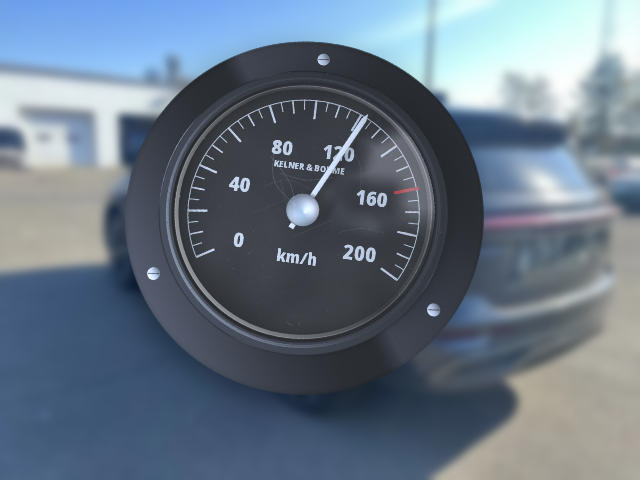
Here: **122.5** km/h
